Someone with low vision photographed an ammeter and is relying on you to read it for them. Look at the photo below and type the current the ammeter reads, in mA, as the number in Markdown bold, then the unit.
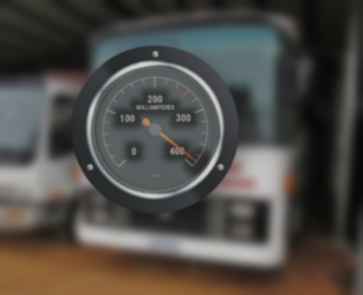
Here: **390** mA
